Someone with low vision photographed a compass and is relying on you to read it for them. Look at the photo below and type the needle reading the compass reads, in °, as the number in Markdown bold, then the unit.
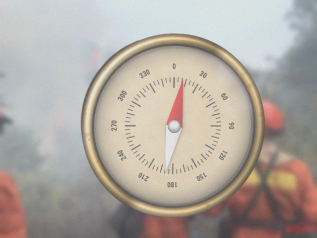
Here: **10** °
